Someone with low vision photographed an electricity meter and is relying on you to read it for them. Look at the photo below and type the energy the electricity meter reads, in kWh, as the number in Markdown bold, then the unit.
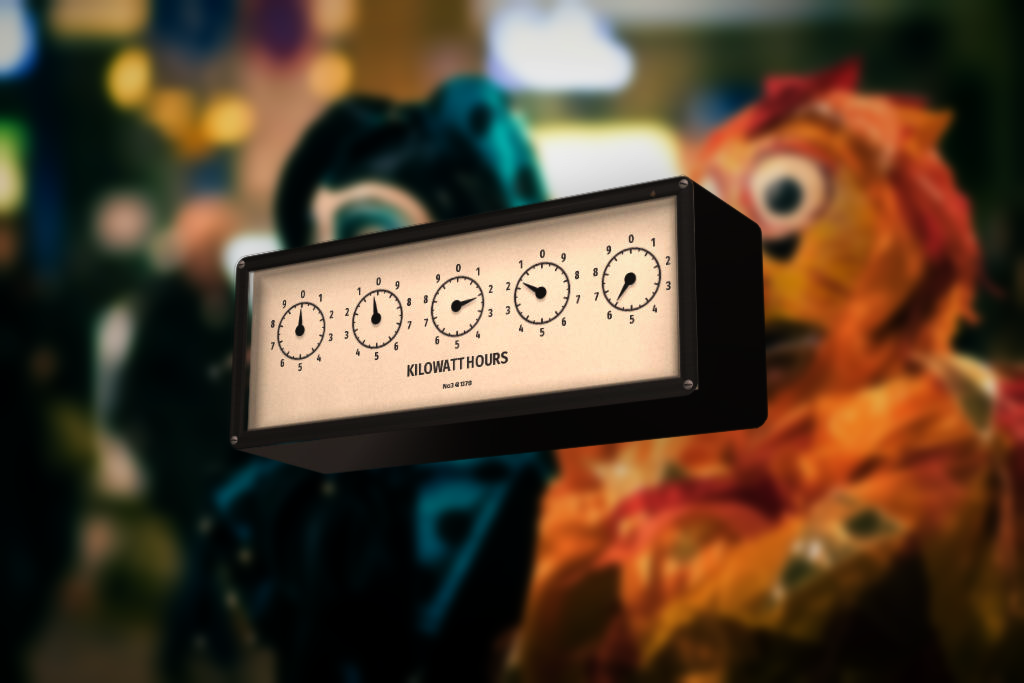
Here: **216** kWh
